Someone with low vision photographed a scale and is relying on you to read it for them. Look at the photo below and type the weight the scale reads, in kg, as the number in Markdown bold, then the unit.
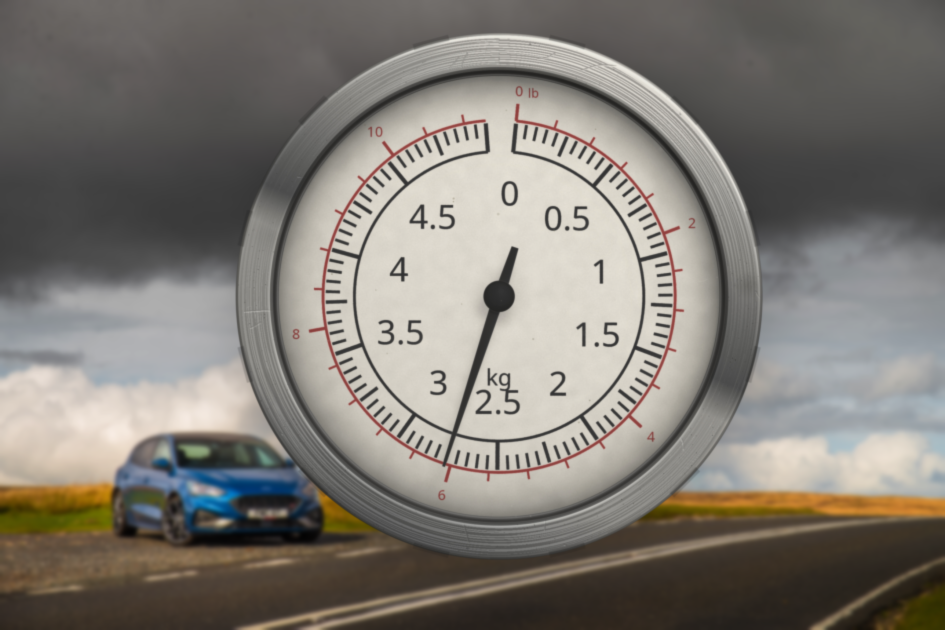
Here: **2.75** kg
